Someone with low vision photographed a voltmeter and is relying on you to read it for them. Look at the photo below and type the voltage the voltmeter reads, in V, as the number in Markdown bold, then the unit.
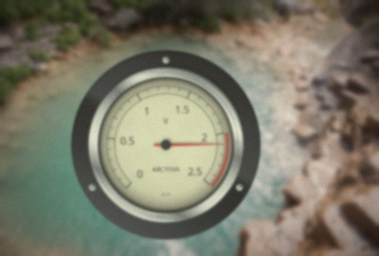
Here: **2.1** V
